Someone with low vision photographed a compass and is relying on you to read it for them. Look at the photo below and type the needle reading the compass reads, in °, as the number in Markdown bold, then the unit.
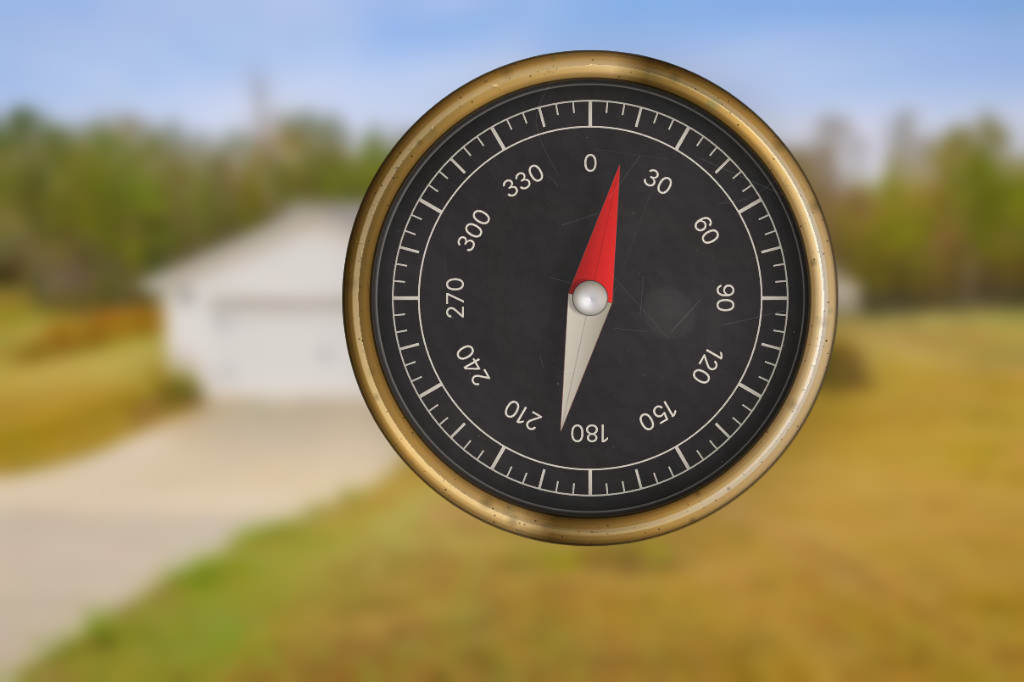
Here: **12.5** °
